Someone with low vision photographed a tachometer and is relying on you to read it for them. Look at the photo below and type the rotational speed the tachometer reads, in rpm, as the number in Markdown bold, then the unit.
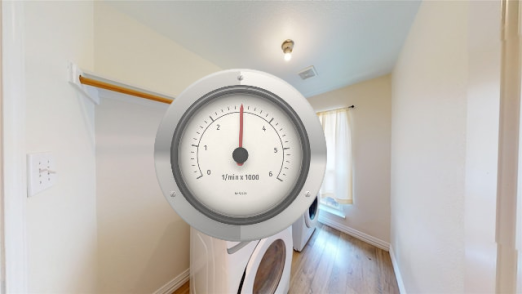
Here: **3000** rpm
